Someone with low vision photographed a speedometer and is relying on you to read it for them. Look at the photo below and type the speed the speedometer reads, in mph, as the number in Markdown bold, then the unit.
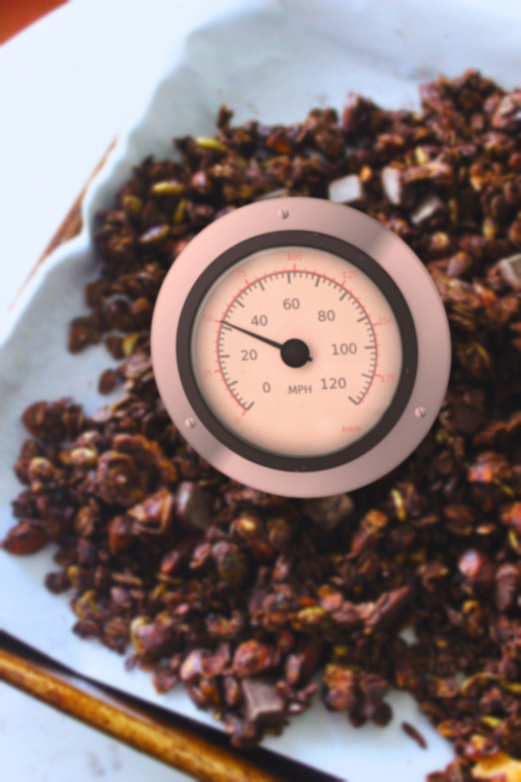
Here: **32** mph
